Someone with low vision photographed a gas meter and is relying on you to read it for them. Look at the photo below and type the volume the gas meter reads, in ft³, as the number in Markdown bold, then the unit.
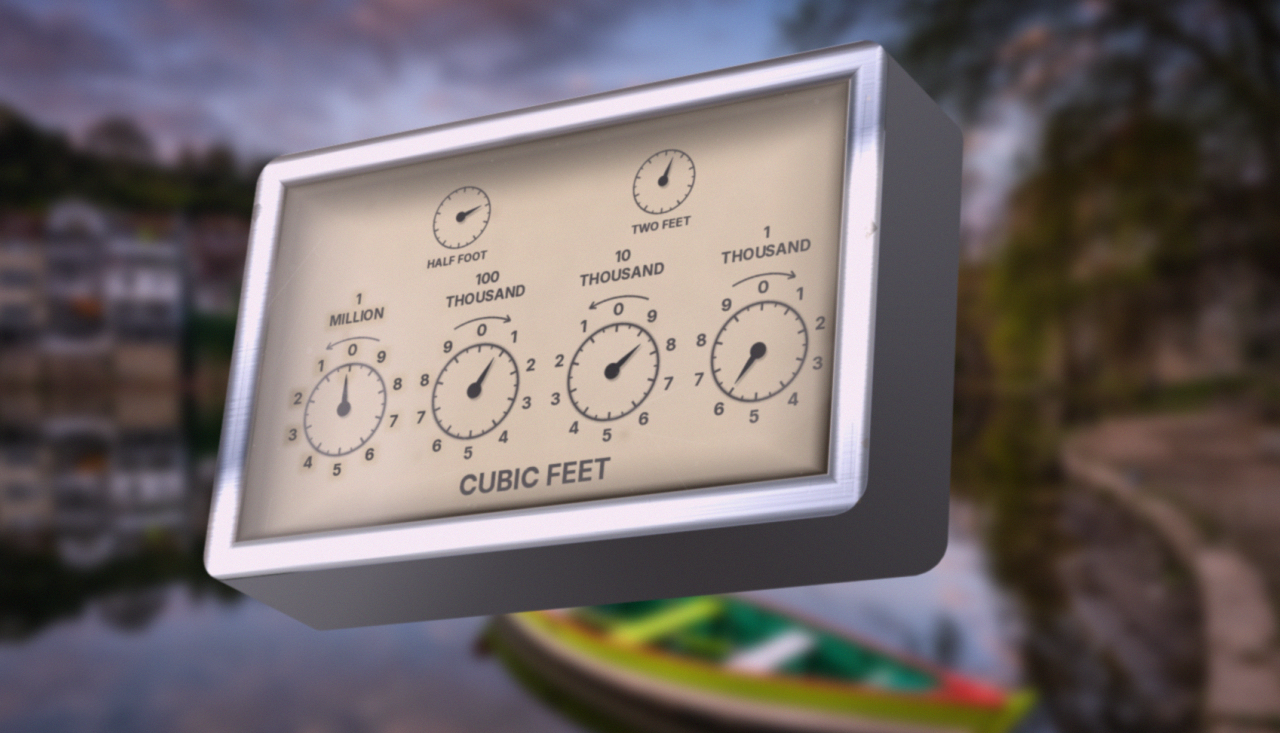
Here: **8600** ft³
